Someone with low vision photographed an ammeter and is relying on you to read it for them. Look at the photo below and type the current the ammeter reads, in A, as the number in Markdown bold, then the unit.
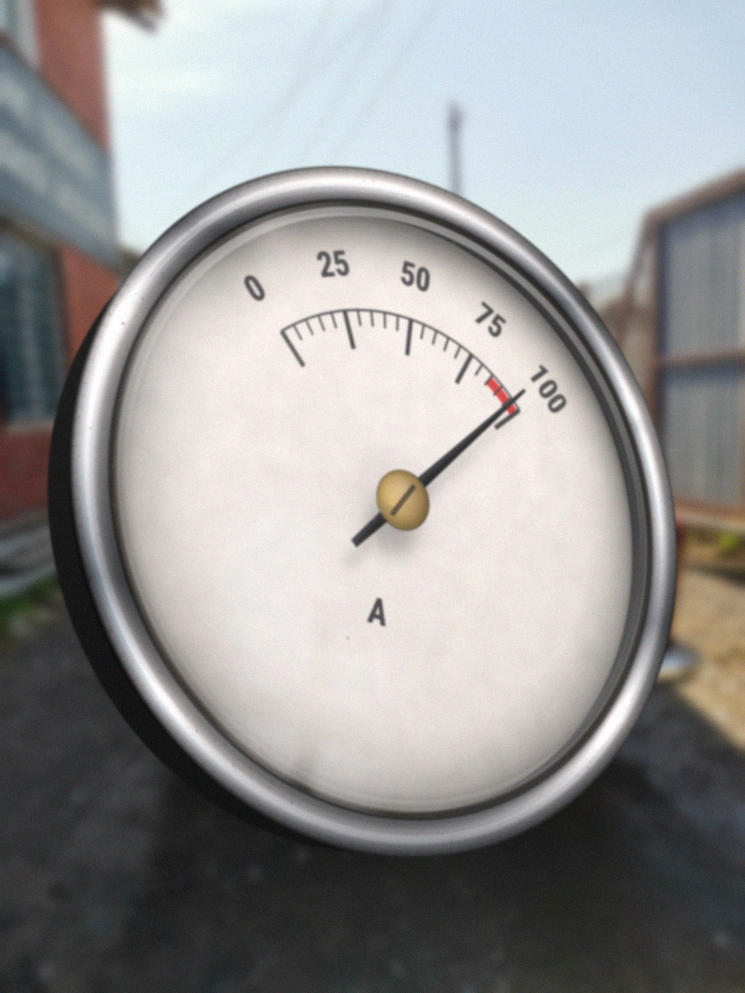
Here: **95** A
